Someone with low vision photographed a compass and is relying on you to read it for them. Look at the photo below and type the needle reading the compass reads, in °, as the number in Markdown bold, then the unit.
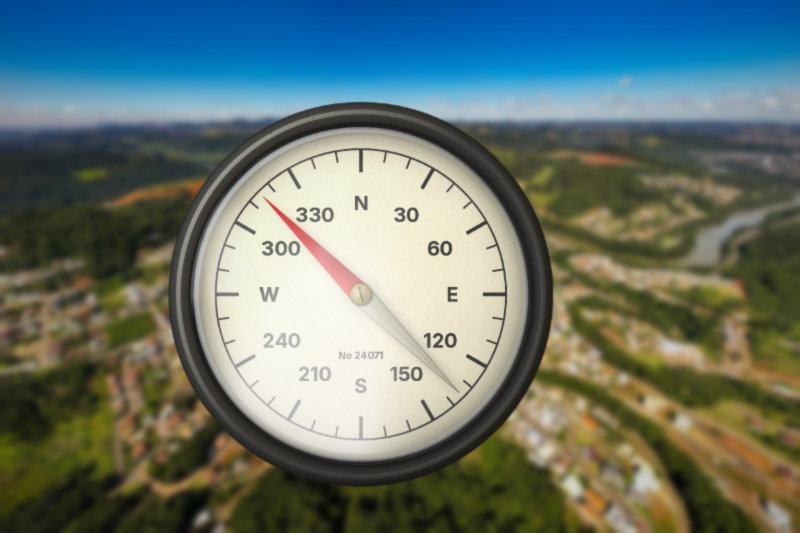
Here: **315** °
